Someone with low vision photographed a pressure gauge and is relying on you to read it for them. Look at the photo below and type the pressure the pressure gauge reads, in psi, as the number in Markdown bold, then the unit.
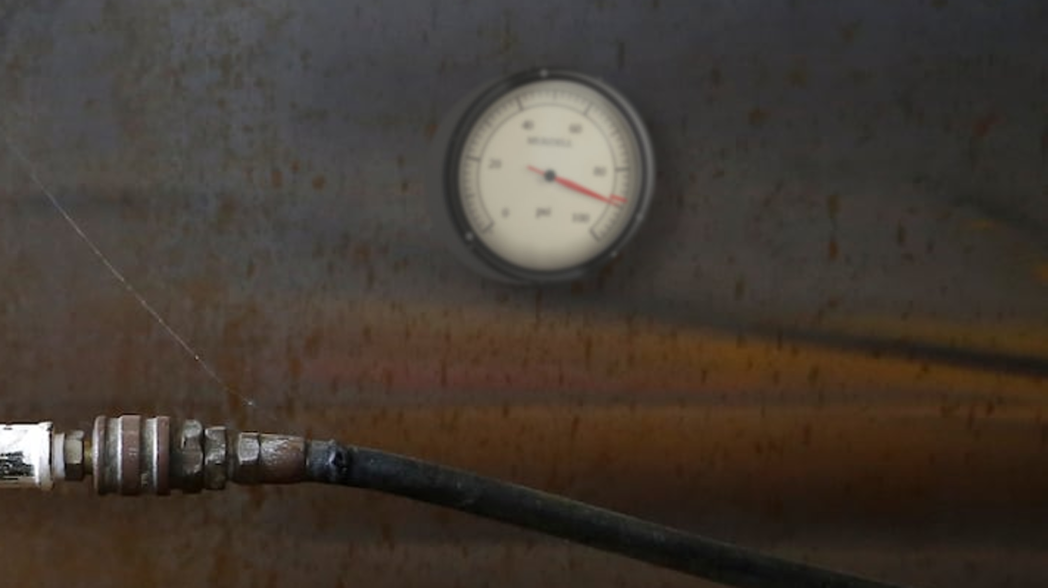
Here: **90** psi
